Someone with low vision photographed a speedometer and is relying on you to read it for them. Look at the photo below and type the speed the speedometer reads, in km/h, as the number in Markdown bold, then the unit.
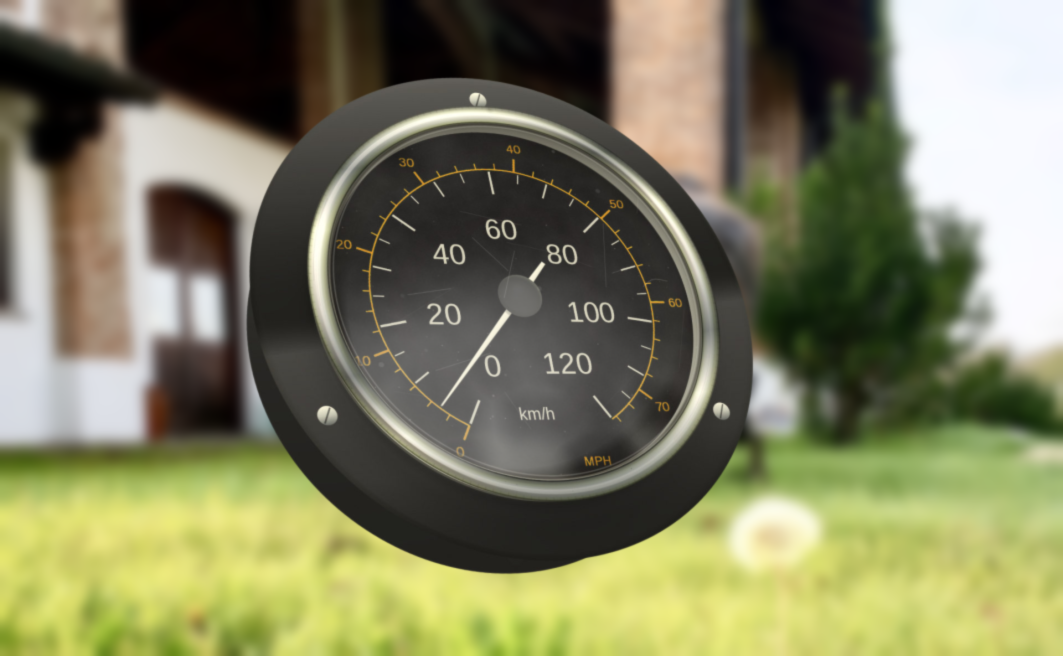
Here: **5** km/h
